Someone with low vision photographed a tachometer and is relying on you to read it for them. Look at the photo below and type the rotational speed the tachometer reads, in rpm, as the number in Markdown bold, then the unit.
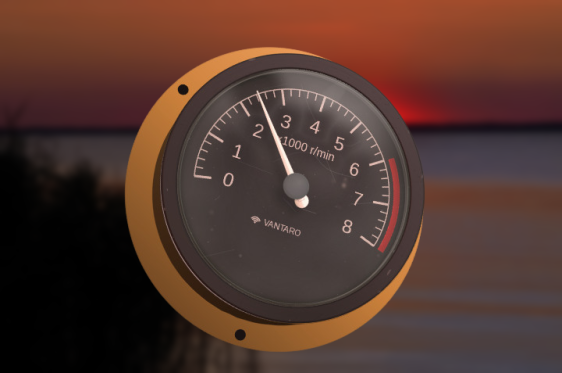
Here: **2400** rpm
